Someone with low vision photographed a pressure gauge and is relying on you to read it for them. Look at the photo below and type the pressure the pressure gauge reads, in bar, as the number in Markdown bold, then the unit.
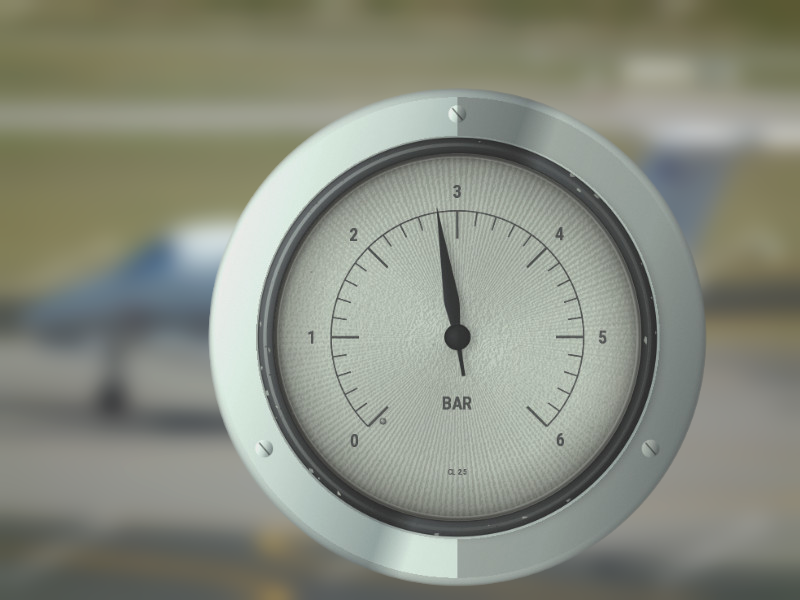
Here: **2.8** bar
